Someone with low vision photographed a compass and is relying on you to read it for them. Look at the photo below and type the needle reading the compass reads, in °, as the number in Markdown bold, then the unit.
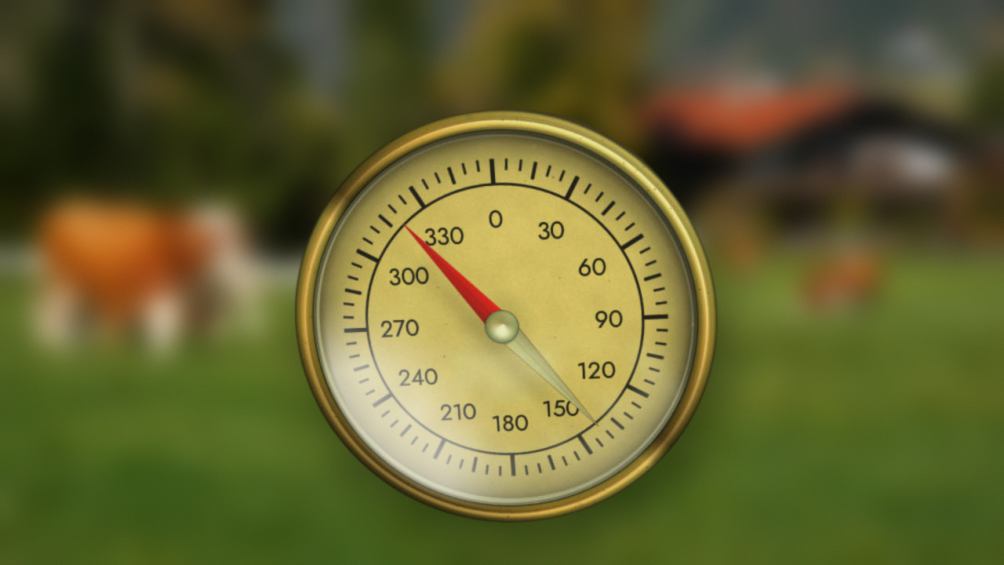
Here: **320** °
